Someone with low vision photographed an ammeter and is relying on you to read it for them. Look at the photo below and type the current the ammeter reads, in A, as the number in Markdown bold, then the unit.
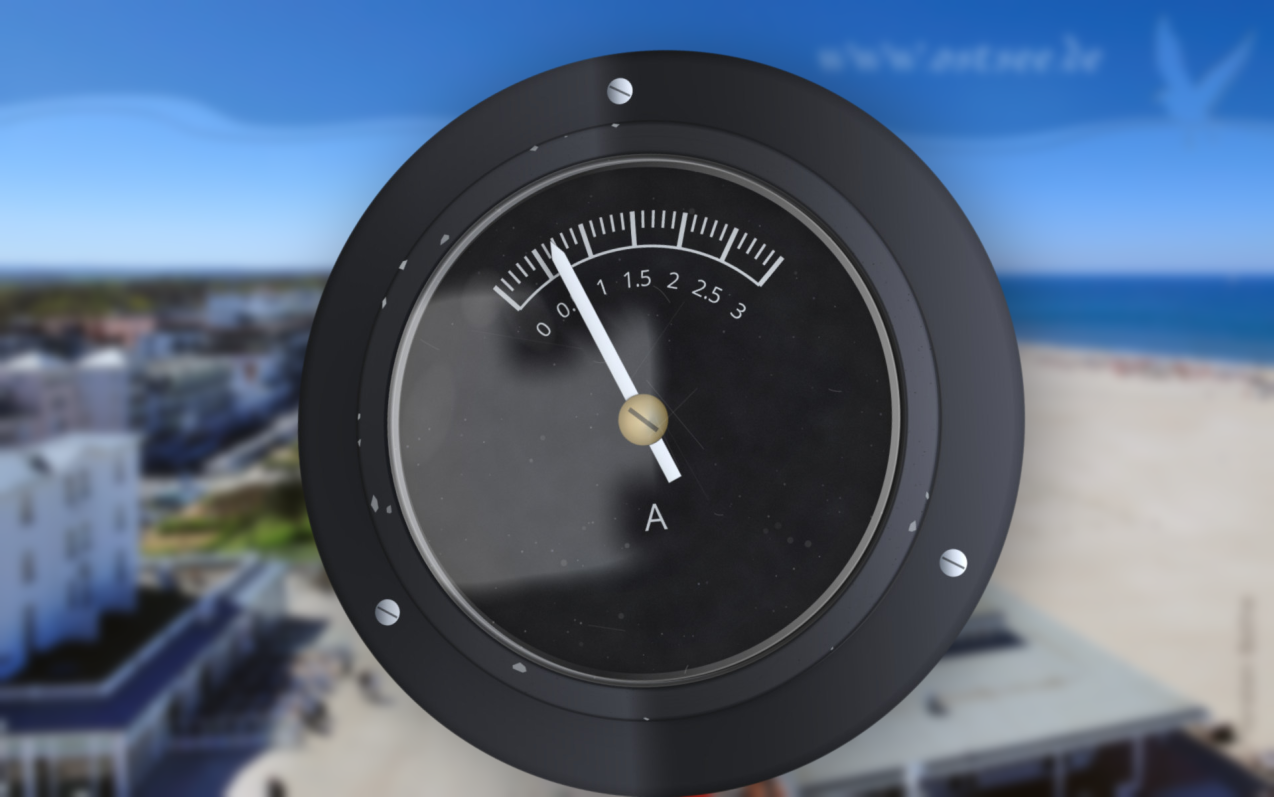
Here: **0.7** A
